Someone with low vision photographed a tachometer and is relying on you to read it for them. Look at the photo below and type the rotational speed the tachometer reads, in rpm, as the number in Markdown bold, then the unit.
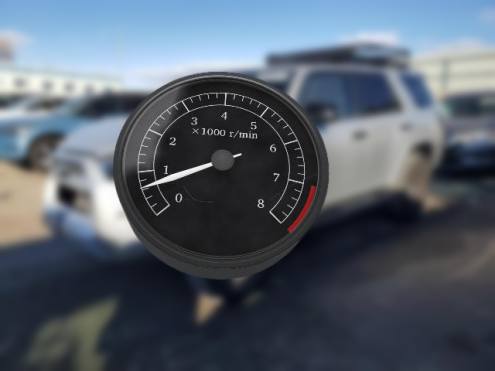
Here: **600** rpm
